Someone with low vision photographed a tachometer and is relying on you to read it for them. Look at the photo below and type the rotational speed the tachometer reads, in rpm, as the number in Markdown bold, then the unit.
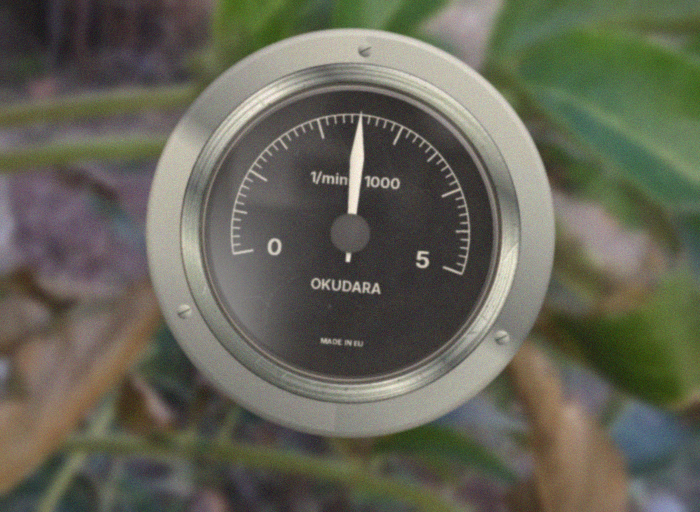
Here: **2500** rpm
